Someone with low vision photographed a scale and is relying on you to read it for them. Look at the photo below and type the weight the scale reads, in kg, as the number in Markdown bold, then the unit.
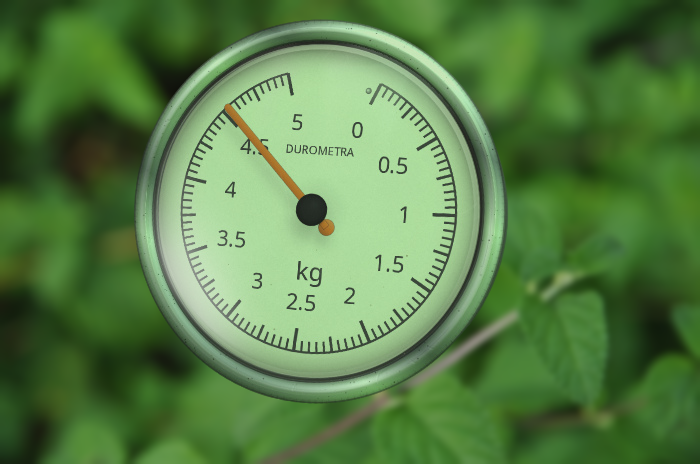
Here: **4.55** kg
